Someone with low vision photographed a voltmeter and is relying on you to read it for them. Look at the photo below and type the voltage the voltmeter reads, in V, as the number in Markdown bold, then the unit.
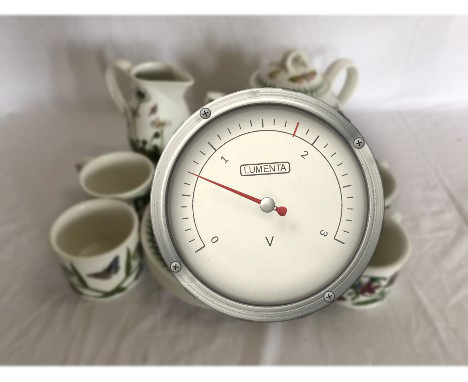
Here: **0.7** V
